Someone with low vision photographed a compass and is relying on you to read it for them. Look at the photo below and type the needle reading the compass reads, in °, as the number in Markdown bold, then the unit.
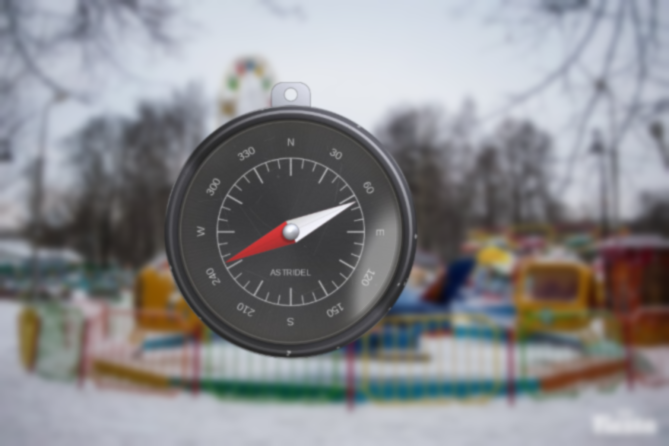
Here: **245** °
